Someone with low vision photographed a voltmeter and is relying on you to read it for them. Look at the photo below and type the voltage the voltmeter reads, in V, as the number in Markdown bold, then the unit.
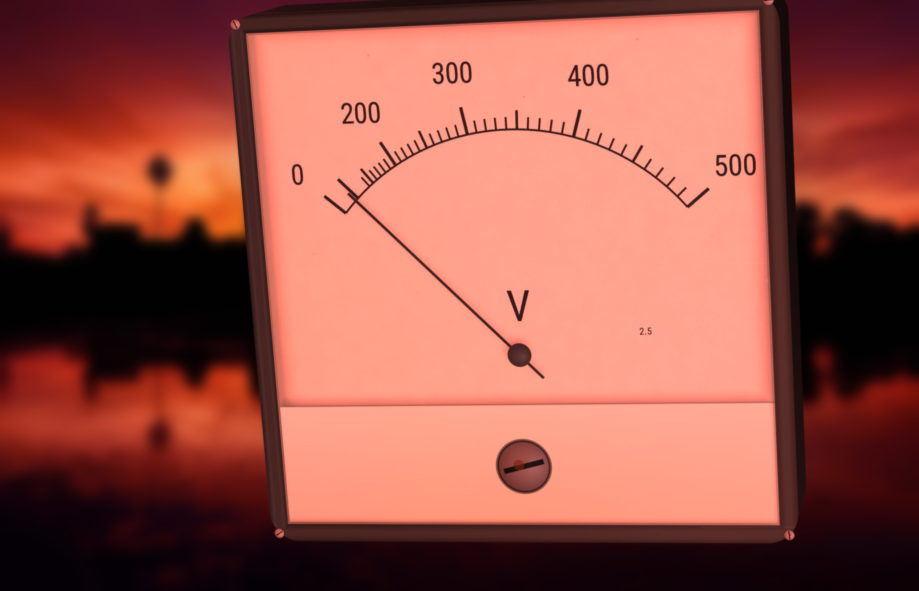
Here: **100** V
